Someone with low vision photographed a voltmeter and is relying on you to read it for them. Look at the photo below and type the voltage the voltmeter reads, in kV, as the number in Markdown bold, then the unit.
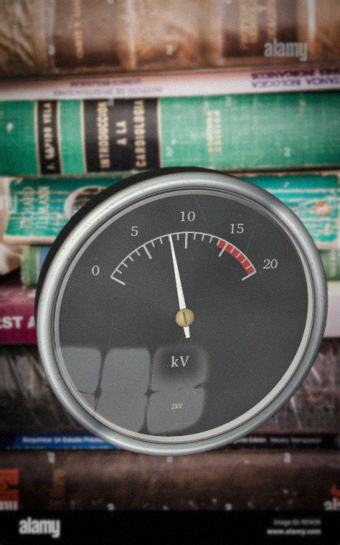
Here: **8** kV
